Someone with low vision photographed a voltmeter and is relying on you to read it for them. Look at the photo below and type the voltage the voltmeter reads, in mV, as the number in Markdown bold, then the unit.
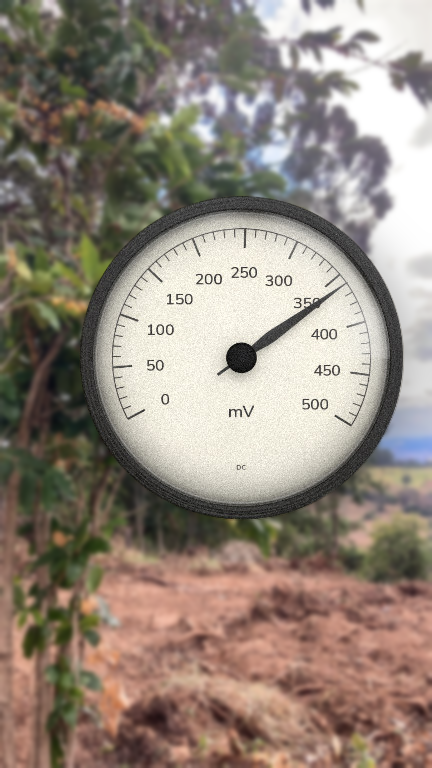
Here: **360** mV
